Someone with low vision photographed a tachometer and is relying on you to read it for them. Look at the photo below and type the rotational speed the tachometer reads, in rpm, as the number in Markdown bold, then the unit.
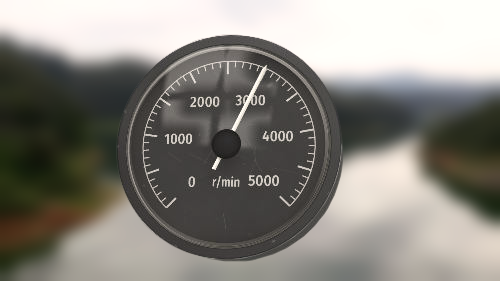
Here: **3000** rpm
